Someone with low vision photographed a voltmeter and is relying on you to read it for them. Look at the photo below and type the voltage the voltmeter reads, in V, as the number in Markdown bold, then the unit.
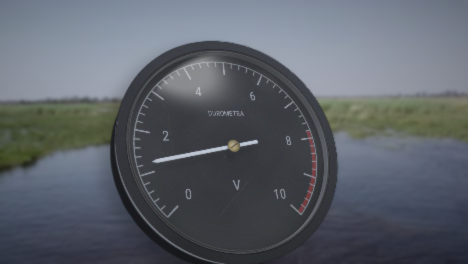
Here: **1.2** V
